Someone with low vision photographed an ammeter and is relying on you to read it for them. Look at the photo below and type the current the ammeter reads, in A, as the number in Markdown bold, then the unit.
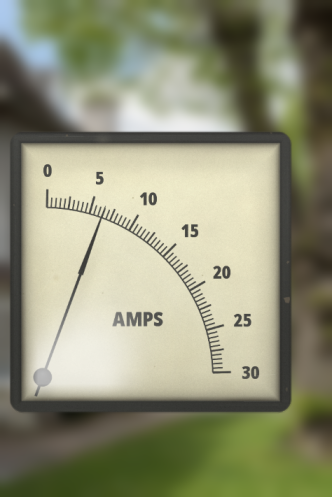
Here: **6.5** A
